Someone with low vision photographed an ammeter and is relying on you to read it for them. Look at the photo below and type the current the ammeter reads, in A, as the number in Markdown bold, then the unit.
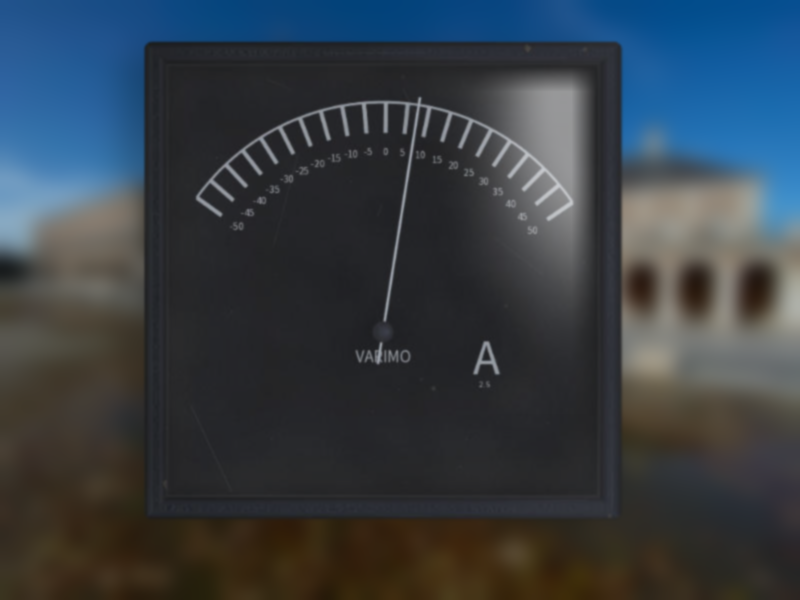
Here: **7.5** A
